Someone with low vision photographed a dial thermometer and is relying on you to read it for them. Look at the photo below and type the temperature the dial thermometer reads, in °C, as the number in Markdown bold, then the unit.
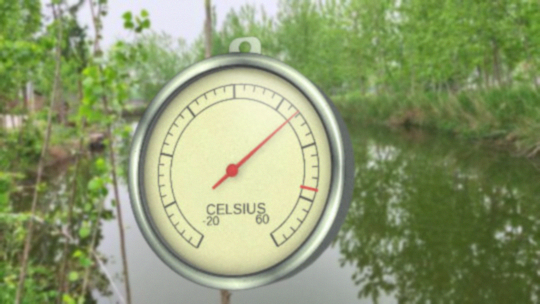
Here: **34** °C
